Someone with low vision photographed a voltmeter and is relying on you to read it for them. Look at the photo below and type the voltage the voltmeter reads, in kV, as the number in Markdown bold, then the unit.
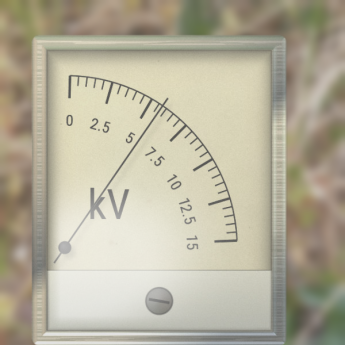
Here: **5.75** kV
